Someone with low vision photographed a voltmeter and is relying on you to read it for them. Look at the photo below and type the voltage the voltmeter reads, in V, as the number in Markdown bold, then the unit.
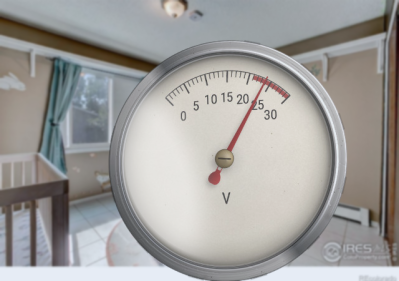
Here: **24** V
